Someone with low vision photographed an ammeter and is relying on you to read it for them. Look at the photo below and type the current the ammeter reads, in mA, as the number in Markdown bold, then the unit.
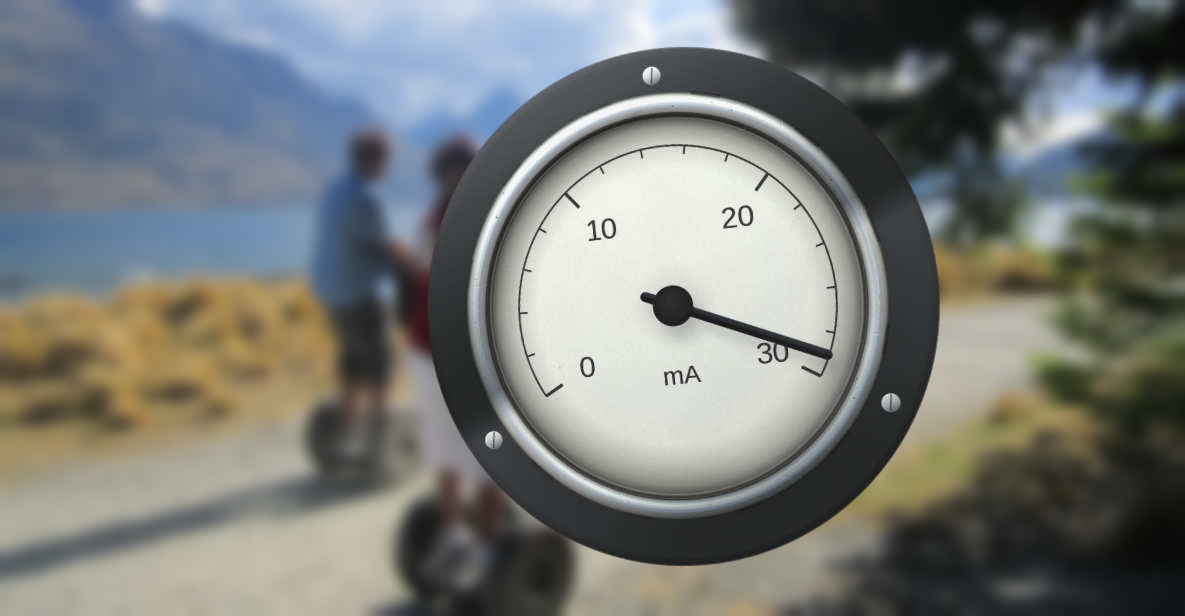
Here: **29** mA
